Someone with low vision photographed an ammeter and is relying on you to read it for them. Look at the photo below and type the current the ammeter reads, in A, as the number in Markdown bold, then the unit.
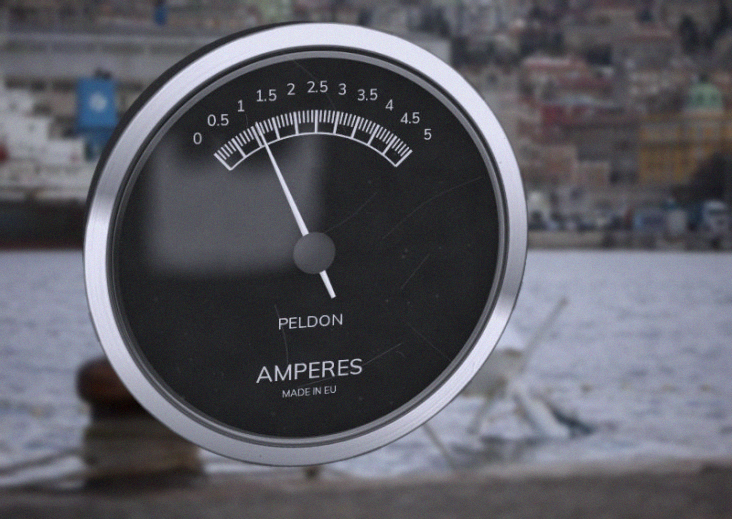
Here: **1.1** A
